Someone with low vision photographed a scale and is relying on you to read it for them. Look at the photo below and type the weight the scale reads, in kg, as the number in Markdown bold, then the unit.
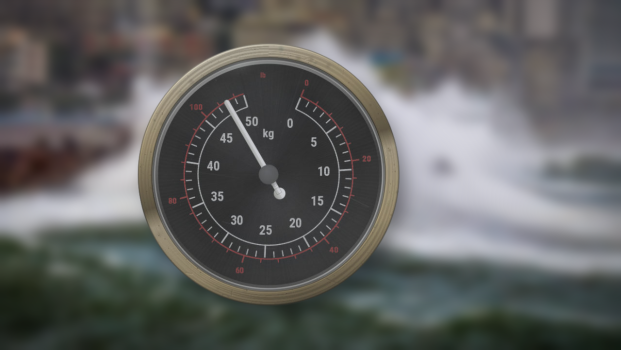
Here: **48** kg
